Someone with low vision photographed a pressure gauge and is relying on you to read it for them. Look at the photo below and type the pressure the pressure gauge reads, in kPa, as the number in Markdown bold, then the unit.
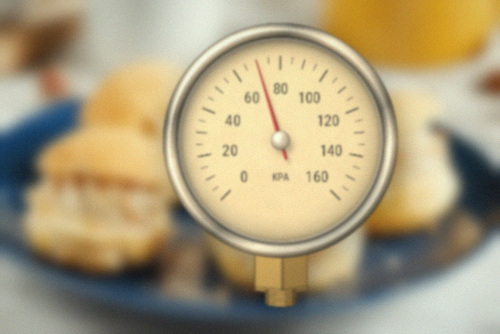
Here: **70** kPa
